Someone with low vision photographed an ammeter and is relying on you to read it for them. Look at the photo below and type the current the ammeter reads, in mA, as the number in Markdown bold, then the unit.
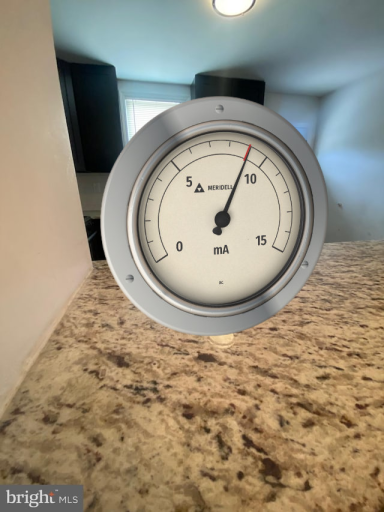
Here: **9** mA
